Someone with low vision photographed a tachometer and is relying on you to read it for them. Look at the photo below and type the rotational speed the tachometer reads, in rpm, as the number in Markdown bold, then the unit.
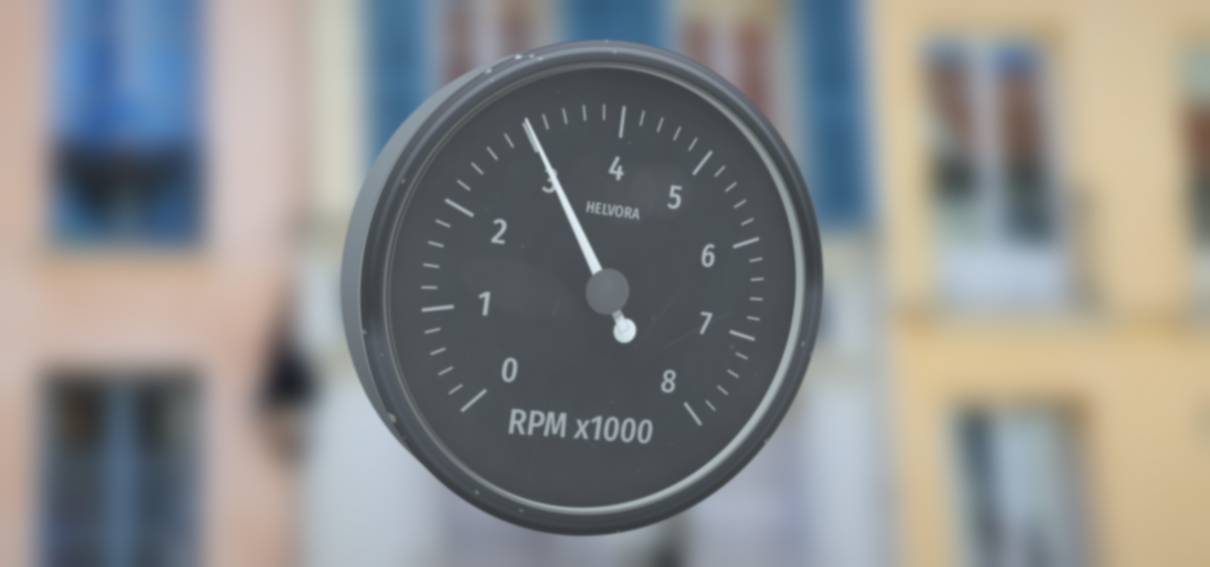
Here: **3000** rpm
